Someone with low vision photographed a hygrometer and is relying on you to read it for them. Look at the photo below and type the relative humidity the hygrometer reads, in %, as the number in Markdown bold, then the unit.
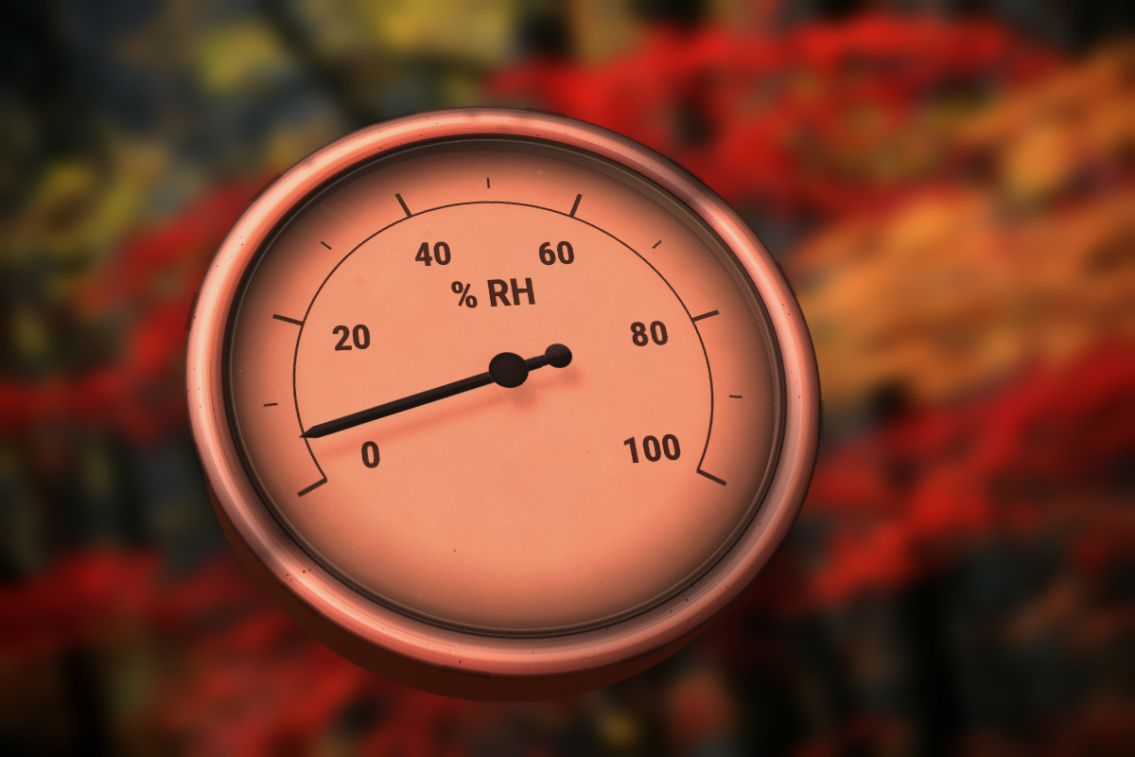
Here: **5** %
